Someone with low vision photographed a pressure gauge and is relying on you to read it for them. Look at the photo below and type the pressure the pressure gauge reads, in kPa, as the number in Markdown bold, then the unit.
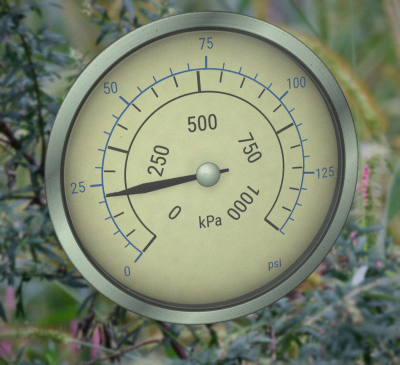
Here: **150** kPa
